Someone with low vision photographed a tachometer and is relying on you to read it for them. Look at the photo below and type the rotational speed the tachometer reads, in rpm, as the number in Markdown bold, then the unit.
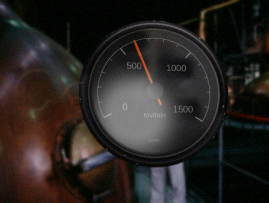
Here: **600** rpm
